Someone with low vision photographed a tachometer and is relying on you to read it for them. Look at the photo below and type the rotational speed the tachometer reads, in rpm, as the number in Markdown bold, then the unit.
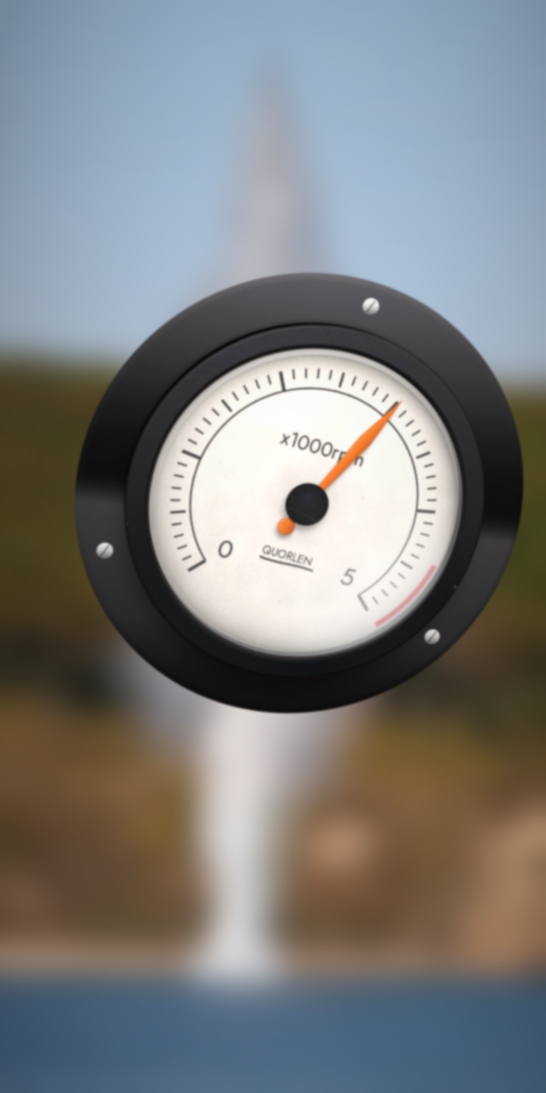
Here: **3000** rpm
